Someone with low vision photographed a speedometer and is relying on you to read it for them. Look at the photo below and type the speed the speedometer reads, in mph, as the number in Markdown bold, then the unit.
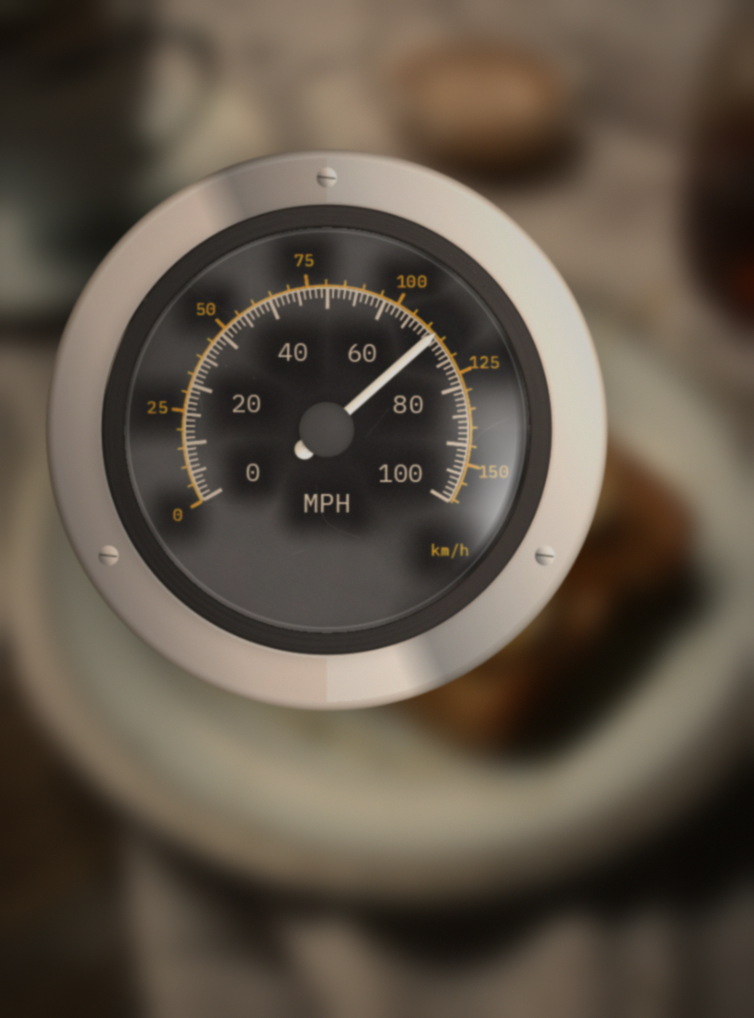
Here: **70** mph
